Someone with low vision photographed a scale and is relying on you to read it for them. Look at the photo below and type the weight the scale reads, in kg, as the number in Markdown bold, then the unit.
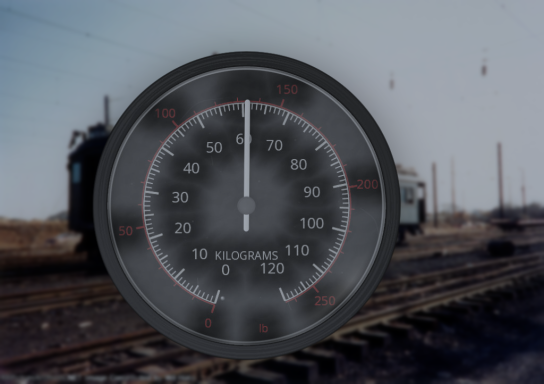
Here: **61** kg
